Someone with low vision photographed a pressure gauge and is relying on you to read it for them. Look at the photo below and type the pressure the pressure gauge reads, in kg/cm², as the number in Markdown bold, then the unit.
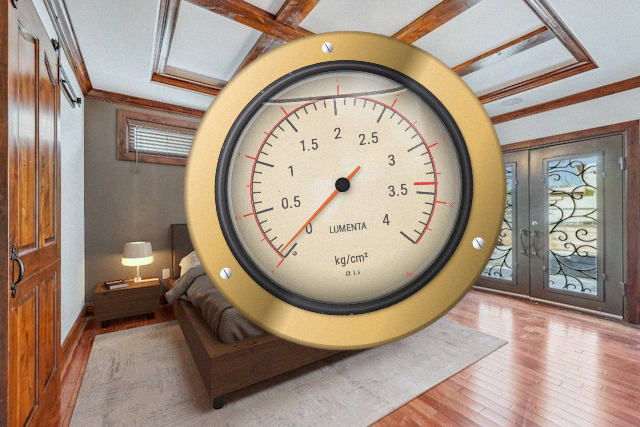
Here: **0.05** kg/cm²
